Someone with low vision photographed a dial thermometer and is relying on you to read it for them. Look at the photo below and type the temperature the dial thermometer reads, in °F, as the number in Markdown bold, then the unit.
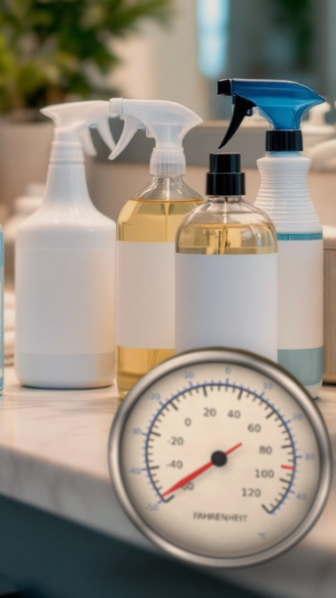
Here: **-56** °F
